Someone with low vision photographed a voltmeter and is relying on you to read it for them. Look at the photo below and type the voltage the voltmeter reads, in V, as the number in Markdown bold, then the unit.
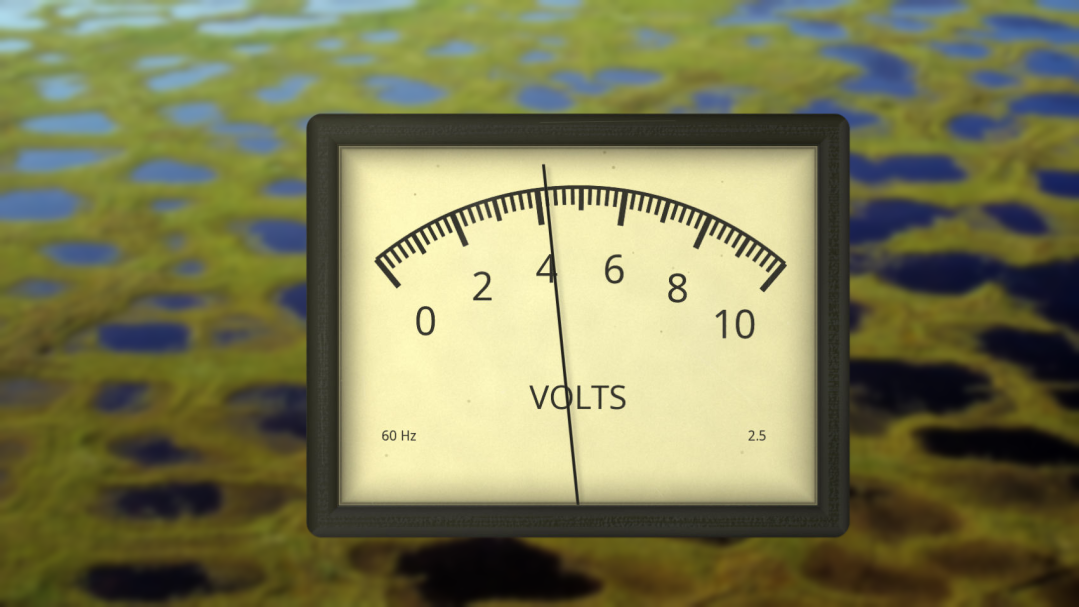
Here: **4.2** V
